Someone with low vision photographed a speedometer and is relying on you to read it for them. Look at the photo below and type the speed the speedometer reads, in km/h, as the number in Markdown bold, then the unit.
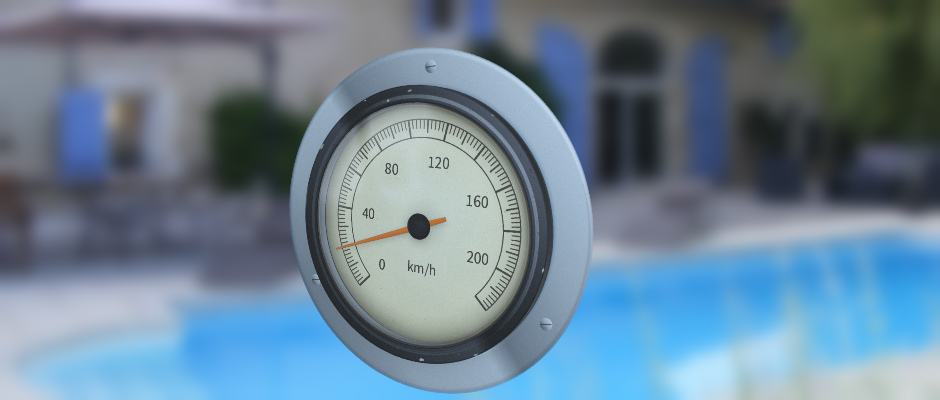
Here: **20** km/h
